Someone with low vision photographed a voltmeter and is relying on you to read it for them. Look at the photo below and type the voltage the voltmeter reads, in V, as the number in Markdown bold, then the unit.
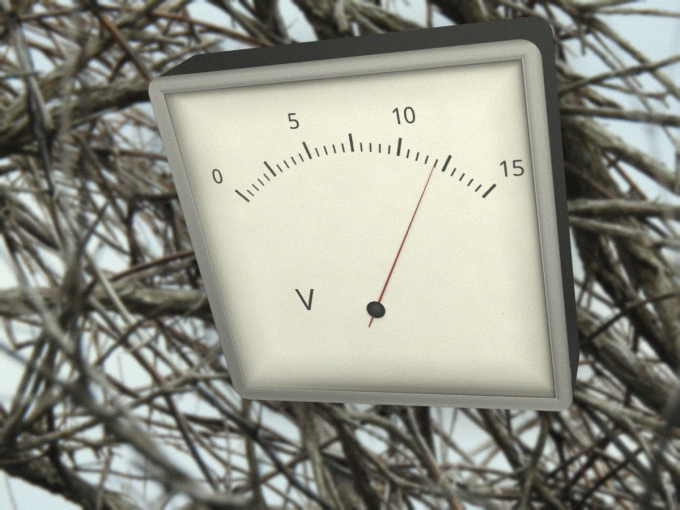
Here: **12** V
